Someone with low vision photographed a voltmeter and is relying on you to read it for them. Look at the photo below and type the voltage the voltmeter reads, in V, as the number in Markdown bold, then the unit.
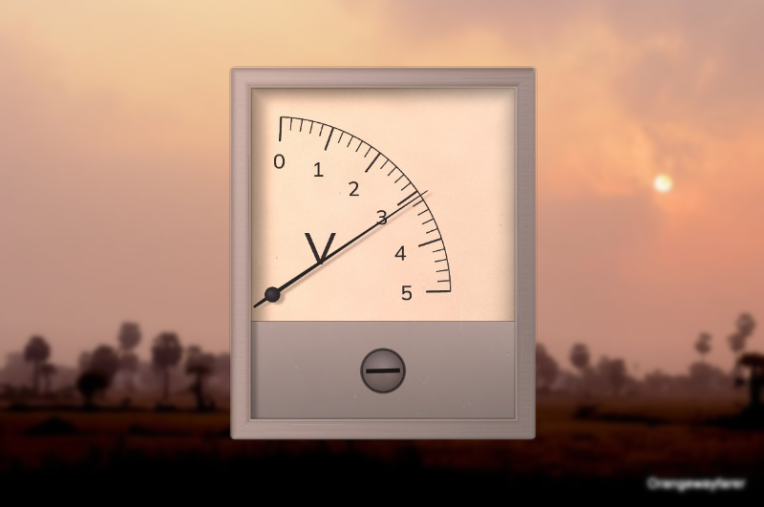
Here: **3.1** V
